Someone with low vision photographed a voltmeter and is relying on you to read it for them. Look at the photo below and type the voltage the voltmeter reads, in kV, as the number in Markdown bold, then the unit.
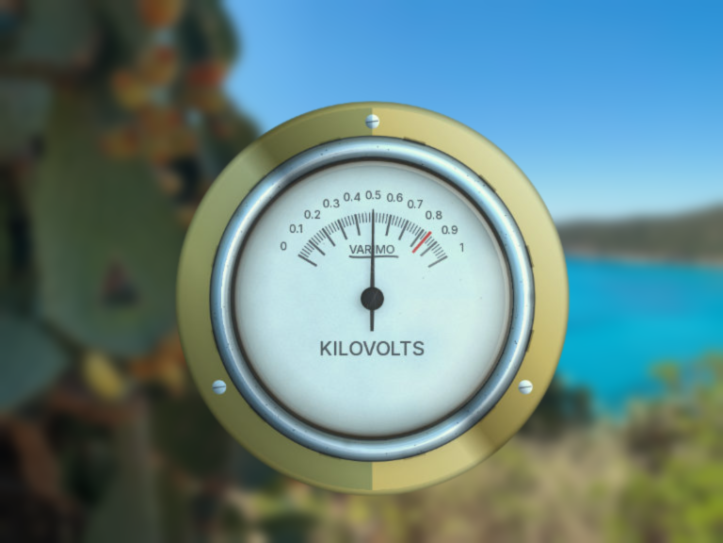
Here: **0.5** kV
